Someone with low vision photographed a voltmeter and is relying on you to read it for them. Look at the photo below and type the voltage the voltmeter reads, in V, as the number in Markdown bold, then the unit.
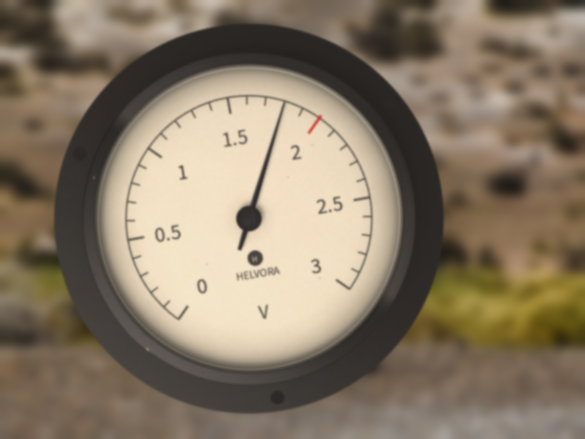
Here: **1.8** V
